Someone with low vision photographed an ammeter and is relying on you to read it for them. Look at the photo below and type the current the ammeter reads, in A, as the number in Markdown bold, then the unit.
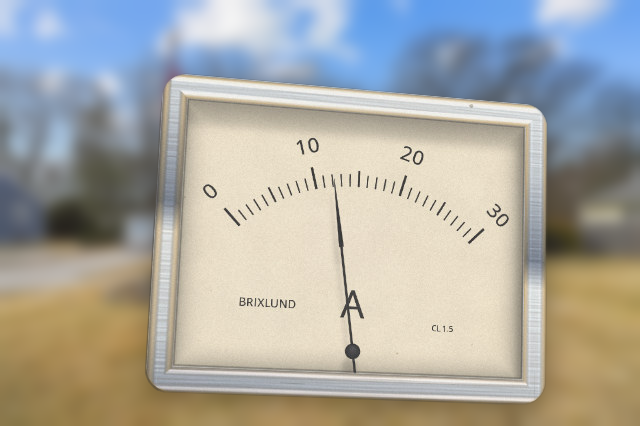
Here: **12** A
